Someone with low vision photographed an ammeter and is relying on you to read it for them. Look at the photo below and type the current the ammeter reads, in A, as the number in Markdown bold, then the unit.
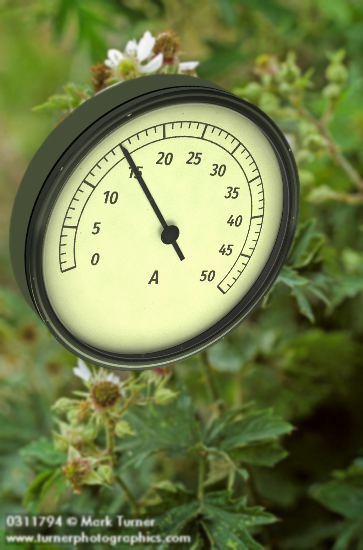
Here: **15** A
